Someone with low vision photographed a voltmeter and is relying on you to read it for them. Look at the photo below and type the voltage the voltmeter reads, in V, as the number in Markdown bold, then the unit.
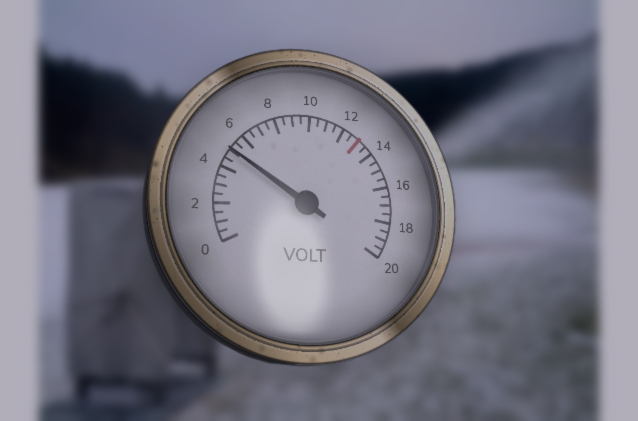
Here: **5** V
